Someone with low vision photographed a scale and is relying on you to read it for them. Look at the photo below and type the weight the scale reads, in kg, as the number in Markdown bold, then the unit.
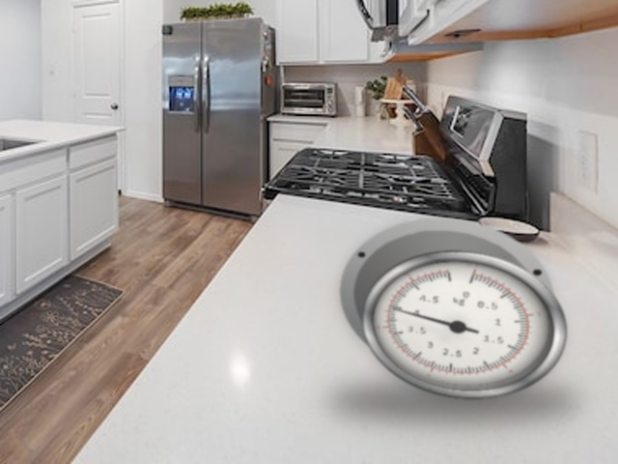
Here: **4** kg
